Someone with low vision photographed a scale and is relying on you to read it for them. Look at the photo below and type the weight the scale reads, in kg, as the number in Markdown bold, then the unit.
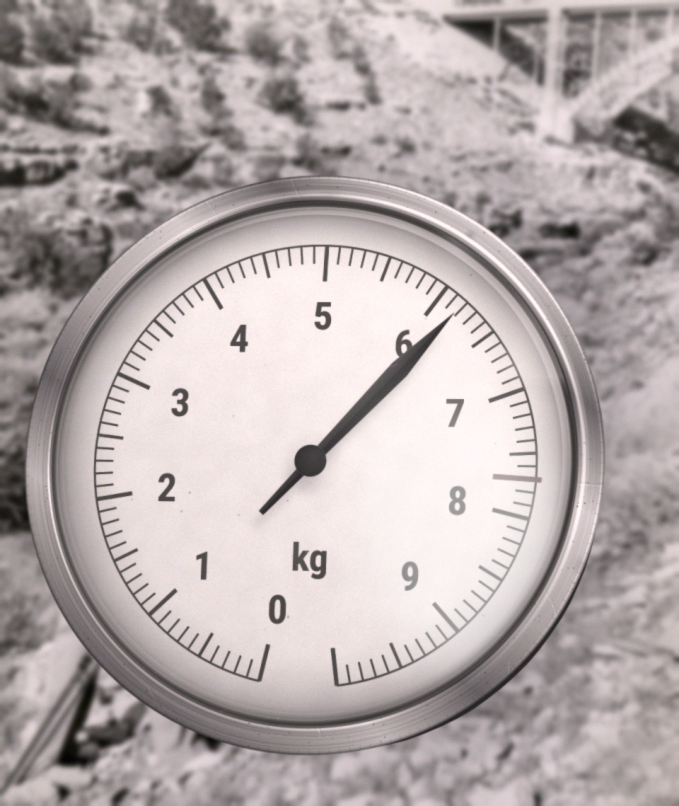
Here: **6.2** kg
